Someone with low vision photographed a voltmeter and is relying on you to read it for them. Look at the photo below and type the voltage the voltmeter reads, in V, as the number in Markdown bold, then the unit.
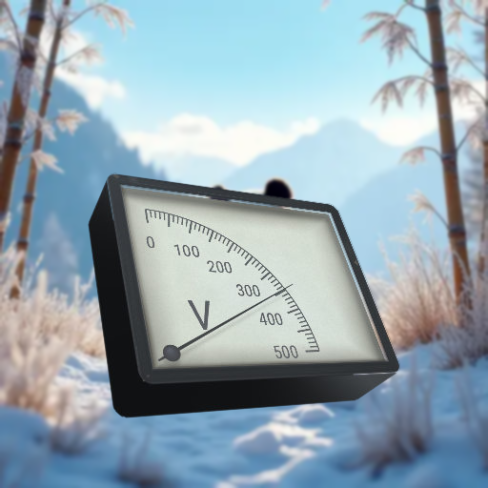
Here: **350** V
